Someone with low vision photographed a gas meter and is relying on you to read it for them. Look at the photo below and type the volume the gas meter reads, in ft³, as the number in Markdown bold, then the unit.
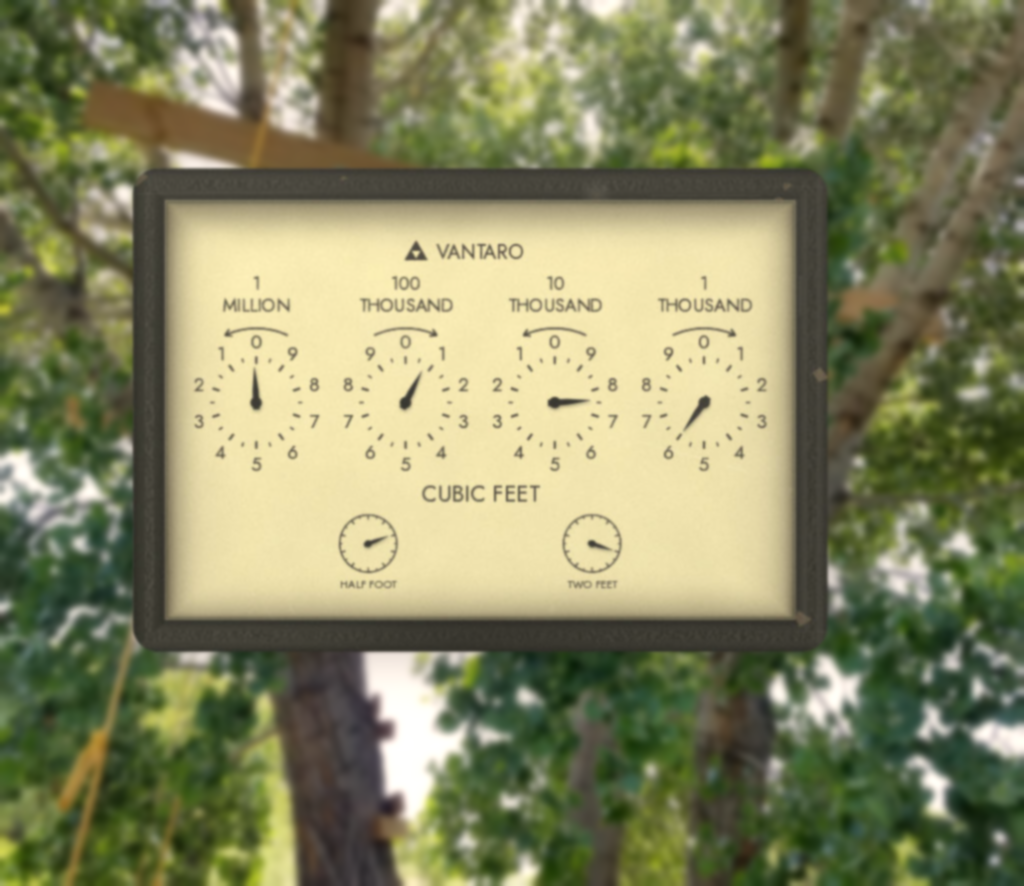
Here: **7600** ft³
